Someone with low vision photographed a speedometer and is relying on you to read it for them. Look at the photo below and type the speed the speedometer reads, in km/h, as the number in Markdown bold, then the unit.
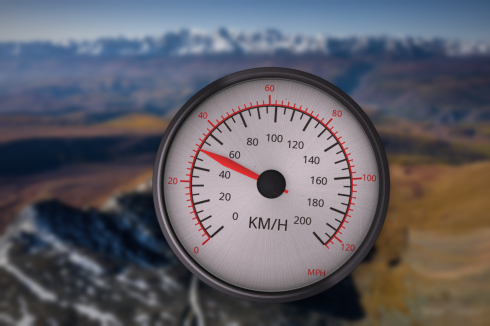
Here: **50** km/h
